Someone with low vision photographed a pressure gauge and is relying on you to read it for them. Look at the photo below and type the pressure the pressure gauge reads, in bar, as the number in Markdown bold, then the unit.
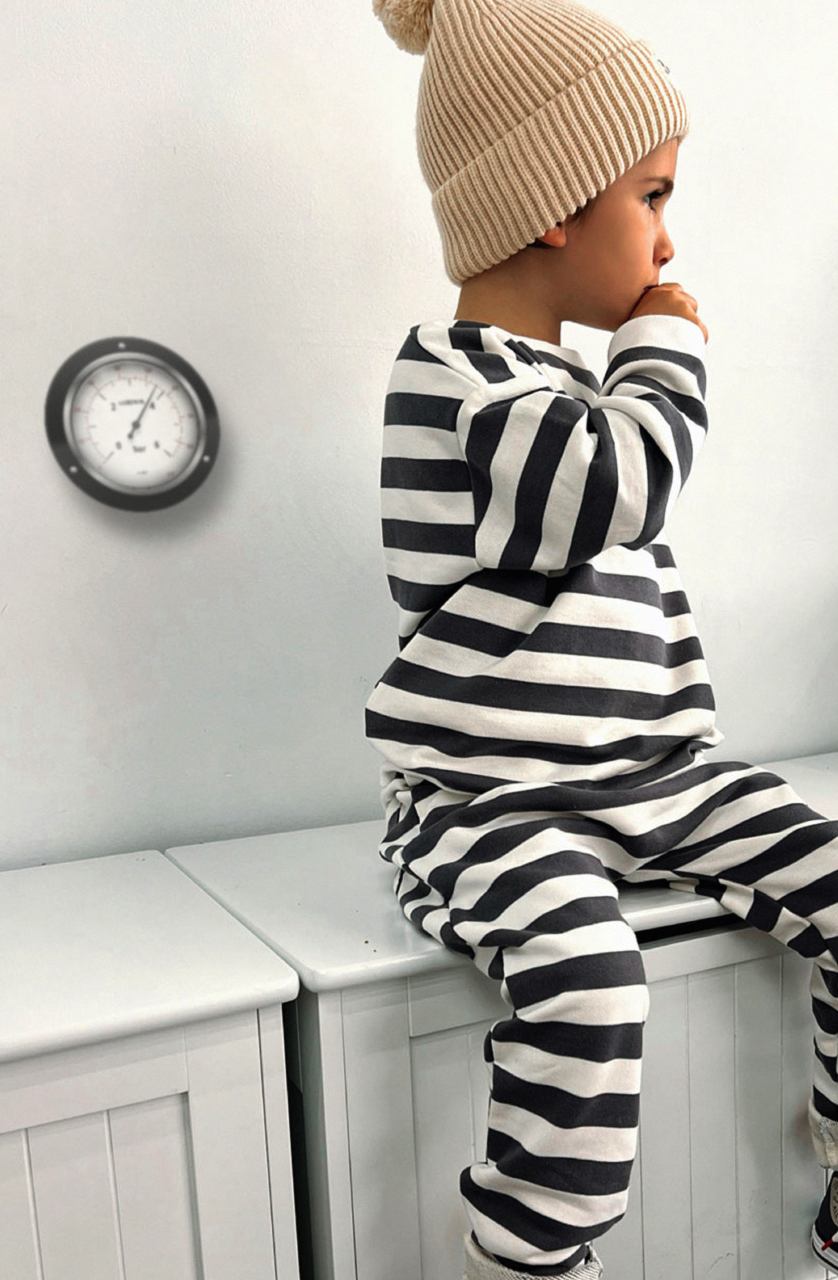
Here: **3.75** bar
